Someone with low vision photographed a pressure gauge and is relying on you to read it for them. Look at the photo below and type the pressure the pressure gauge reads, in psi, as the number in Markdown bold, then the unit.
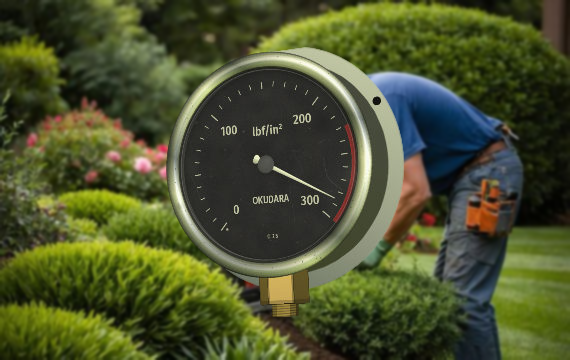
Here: **285** psi
